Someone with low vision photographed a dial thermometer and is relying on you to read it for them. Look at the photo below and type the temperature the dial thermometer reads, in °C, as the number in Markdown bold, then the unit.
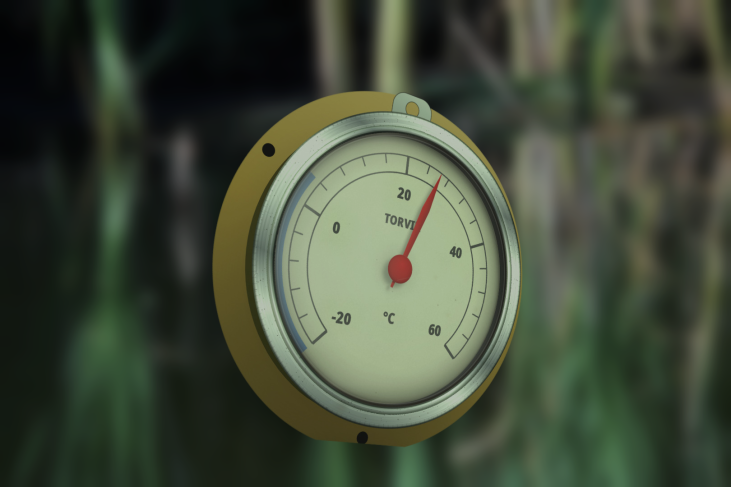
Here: **26** °C
